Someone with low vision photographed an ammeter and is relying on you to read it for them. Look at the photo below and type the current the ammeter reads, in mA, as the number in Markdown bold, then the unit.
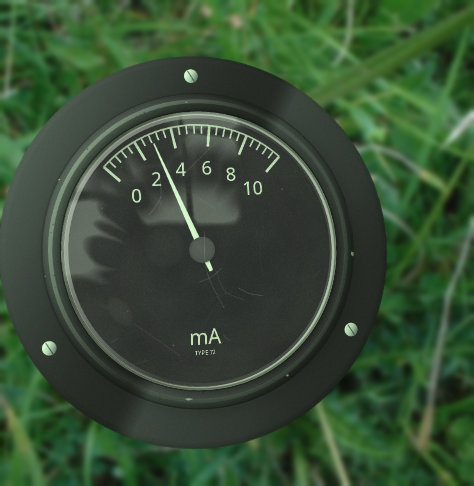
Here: **2.8** mA
